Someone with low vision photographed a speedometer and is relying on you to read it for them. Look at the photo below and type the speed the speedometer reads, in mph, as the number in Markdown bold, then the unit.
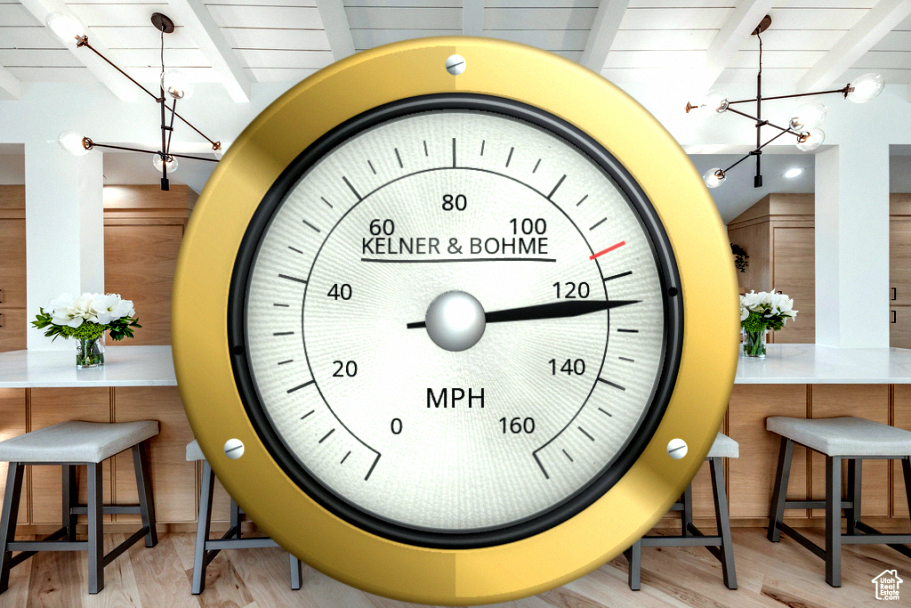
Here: **125** mph
